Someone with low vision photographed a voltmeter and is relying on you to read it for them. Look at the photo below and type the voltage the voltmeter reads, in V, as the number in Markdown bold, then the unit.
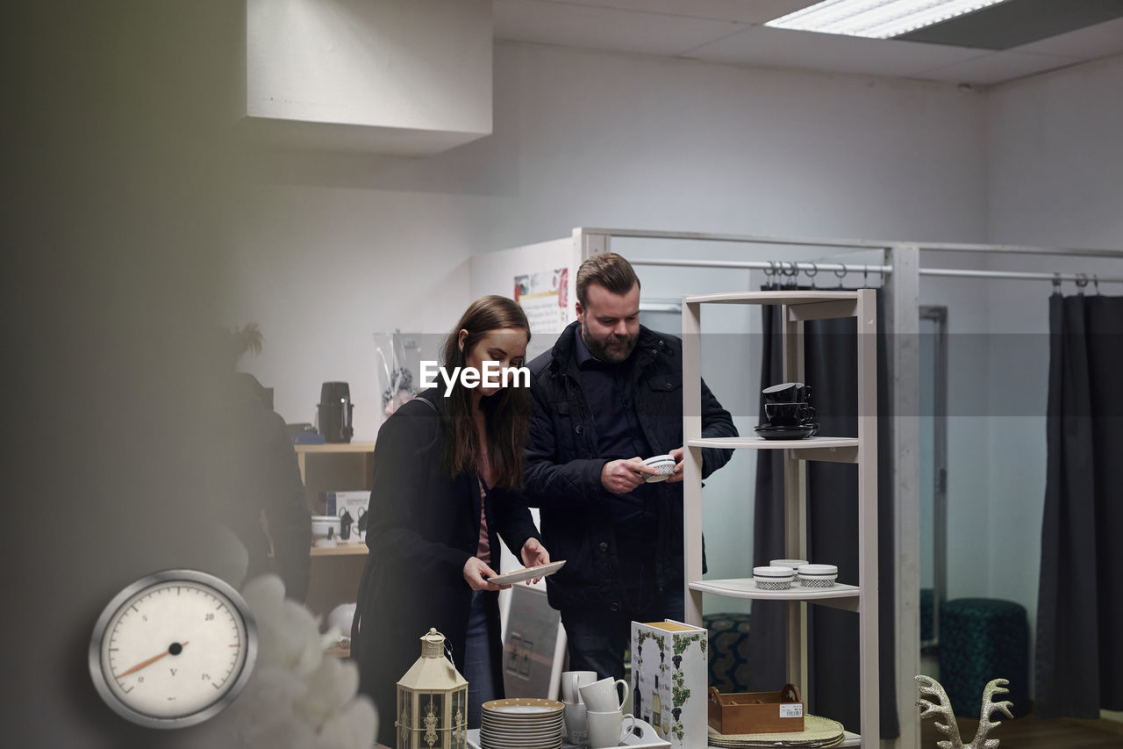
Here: **1** V
